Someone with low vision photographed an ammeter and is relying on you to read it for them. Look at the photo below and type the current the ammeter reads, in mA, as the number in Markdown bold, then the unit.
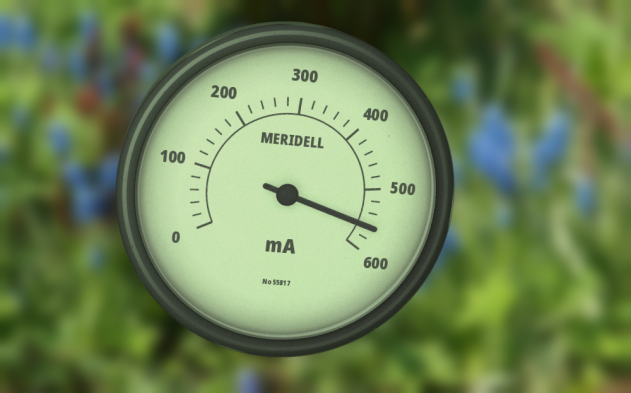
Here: **560** mA
